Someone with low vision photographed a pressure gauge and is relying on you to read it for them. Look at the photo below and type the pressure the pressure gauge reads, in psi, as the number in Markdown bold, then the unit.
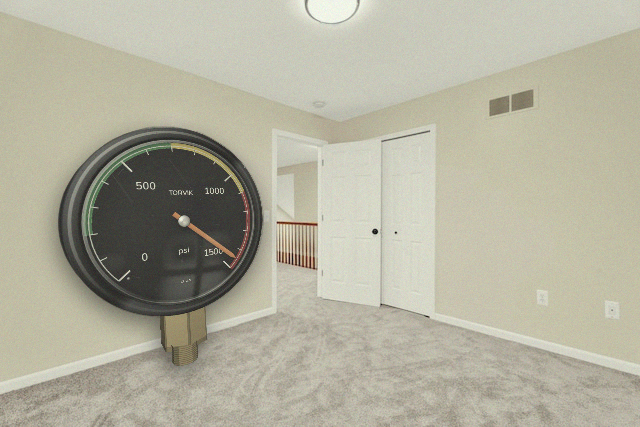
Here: **1450** psi
